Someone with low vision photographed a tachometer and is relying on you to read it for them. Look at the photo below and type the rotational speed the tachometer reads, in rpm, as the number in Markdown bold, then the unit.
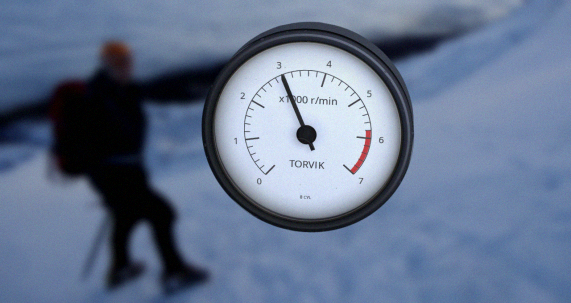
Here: **3000** rpm
